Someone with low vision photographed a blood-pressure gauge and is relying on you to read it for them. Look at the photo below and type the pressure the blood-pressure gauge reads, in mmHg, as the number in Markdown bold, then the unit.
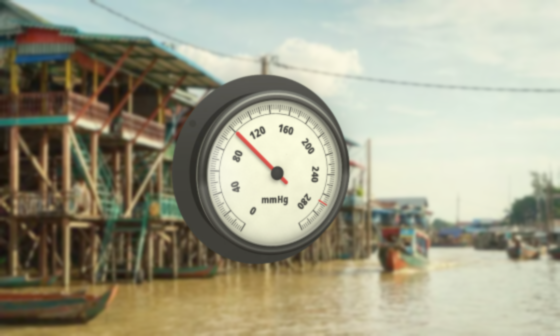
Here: **100** mmHg
